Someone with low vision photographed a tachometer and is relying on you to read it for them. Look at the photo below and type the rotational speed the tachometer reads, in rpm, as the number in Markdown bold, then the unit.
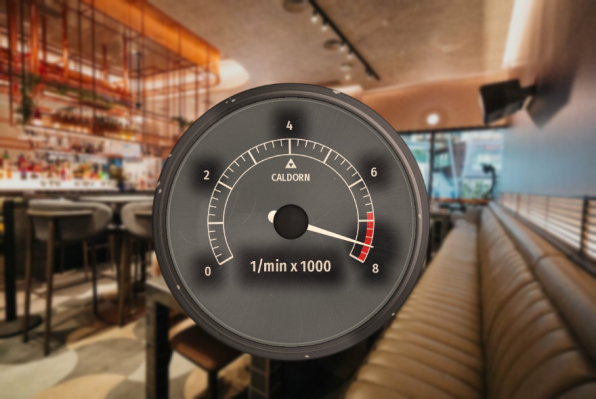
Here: **7600** rpm
